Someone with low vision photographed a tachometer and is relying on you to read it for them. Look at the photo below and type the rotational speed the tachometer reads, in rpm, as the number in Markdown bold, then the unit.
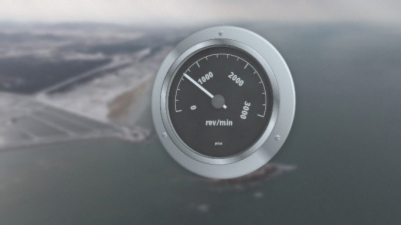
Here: **700** rpm
